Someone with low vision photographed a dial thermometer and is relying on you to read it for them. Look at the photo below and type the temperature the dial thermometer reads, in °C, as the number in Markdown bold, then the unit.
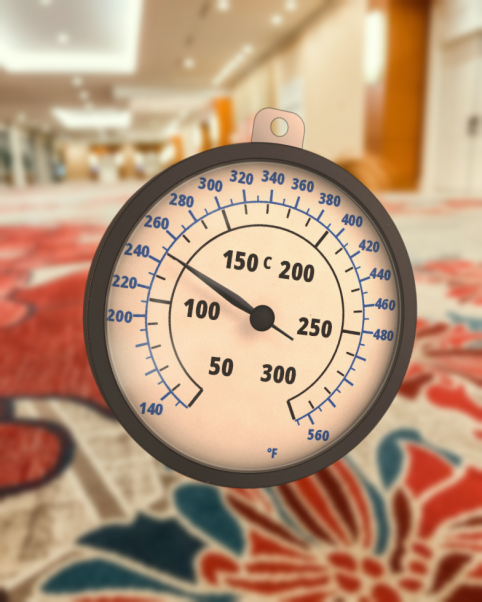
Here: **120** °C
